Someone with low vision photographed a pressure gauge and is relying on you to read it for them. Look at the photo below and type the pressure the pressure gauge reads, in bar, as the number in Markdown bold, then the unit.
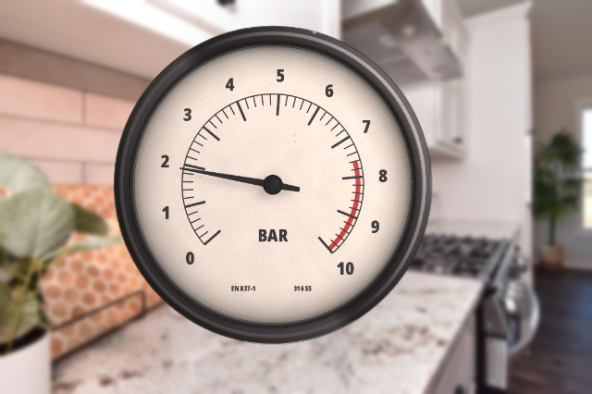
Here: **1.9** bar
